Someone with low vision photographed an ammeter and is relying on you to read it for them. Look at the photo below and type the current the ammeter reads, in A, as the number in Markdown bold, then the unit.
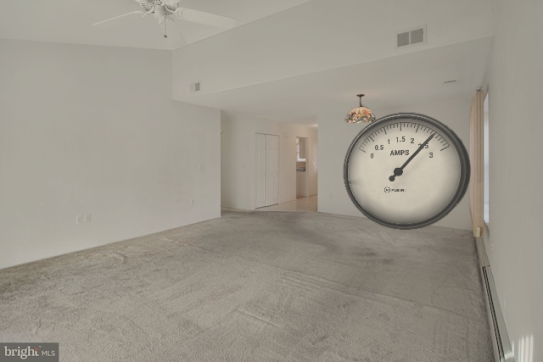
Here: **2.5** A
